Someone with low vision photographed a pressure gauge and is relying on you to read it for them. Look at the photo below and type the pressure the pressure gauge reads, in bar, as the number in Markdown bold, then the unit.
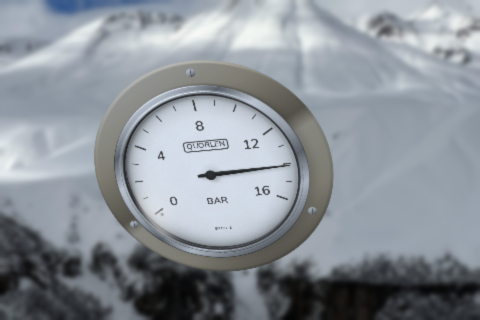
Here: **14** bar
